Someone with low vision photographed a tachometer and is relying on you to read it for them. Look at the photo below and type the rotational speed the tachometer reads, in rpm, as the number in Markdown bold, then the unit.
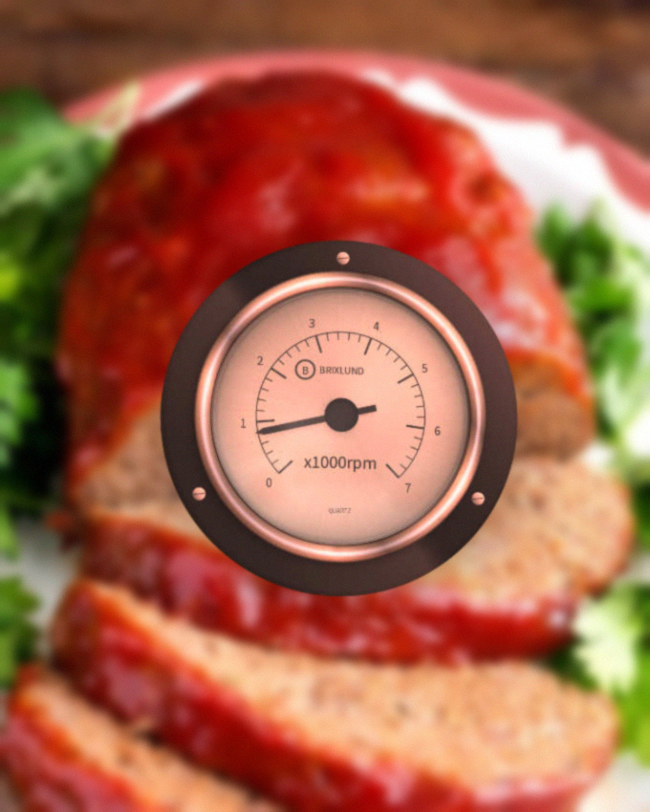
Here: **800** rpm
